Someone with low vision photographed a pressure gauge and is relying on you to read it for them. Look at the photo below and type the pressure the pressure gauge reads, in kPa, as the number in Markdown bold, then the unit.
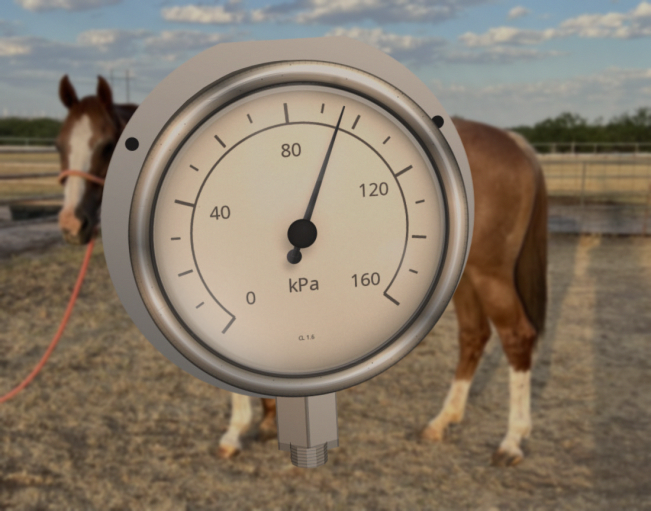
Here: **95** kPa
